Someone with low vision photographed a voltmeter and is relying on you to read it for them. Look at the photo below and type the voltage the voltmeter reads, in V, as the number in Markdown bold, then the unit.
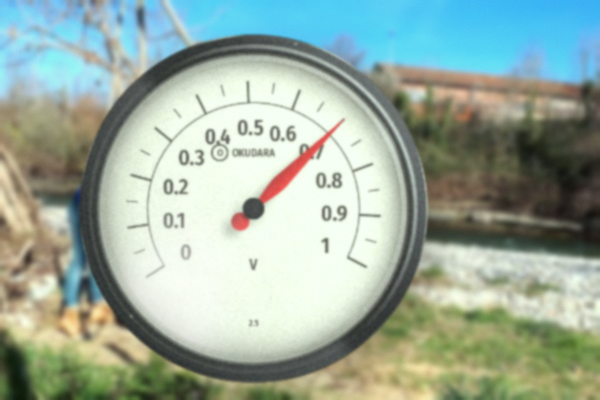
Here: **0.7** V
